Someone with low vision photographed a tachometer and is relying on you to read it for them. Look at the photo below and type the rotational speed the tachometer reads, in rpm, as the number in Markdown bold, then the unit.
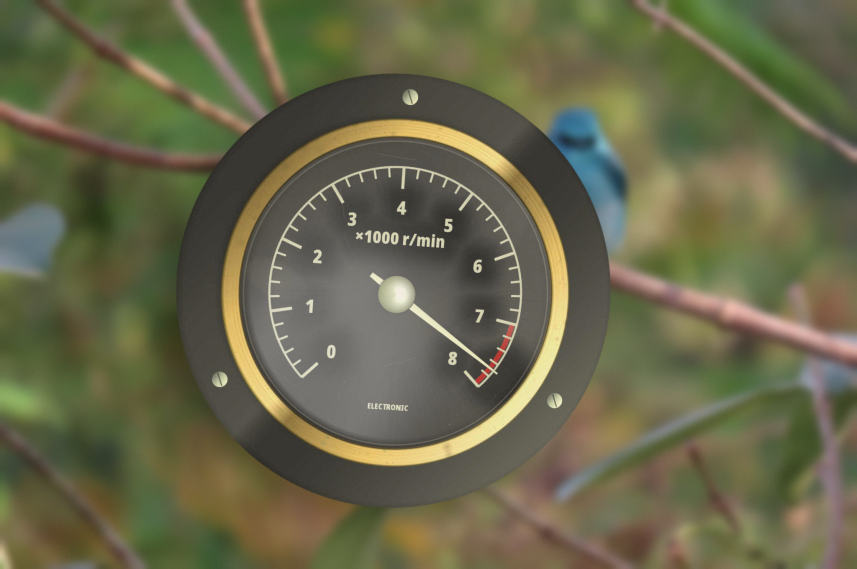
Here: **7700** rpm
